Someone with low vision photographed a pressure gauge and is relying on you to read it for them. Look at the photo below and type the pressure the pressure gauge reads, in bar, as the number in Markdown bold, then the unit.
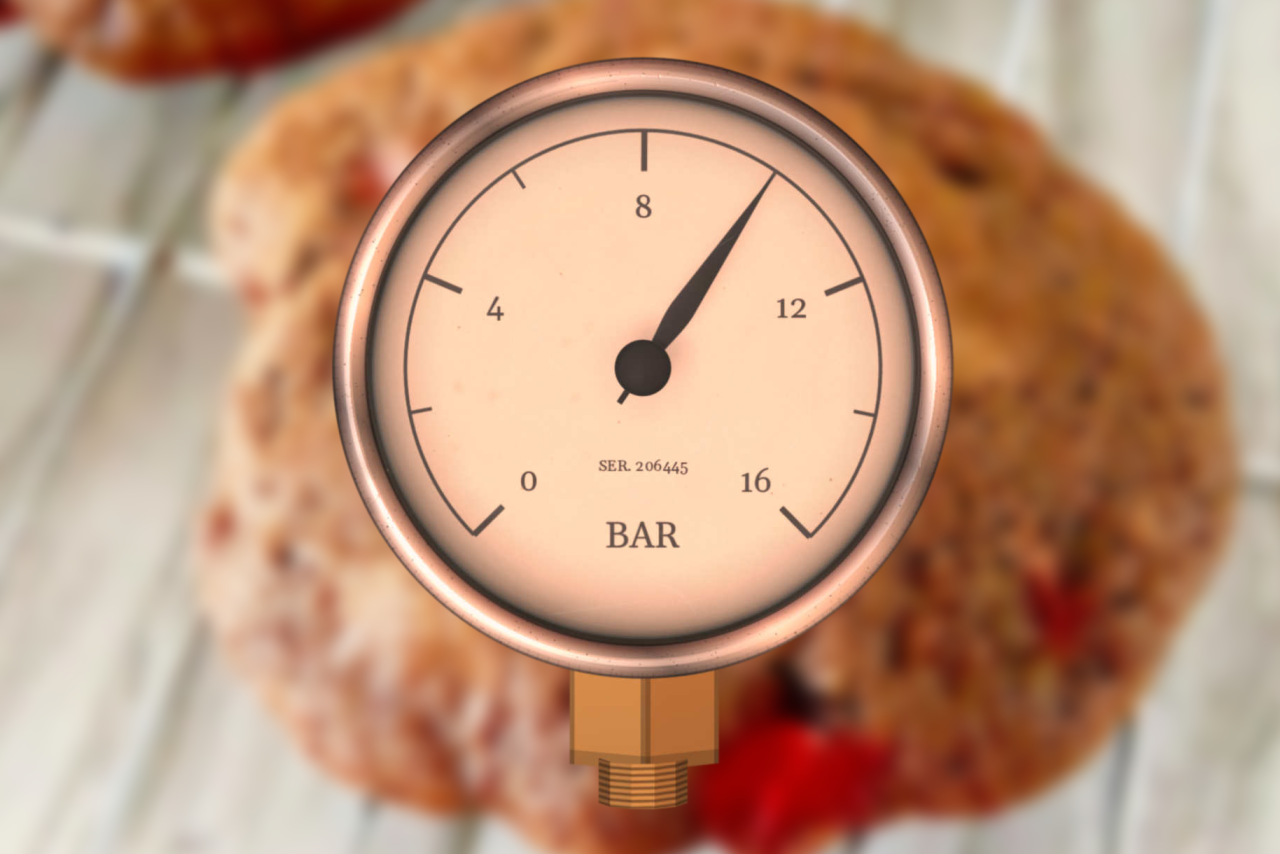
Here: **10** bar
